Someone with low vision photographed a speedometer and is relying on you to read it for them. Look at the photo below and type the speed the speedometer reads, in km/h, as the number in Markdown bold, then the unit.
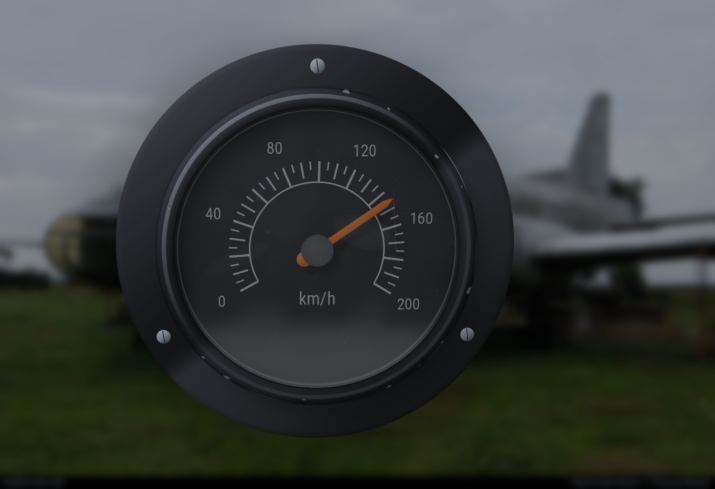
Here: **145** km/h
